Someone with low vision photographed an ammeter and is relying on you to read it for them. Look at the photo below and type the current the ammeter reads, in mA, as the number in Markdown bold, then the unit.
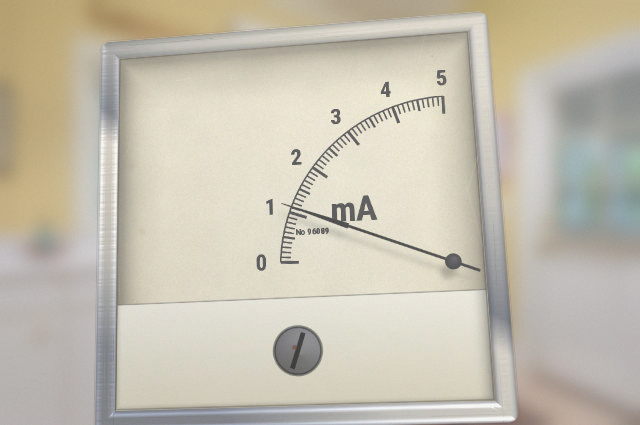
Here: **1.1** mA
